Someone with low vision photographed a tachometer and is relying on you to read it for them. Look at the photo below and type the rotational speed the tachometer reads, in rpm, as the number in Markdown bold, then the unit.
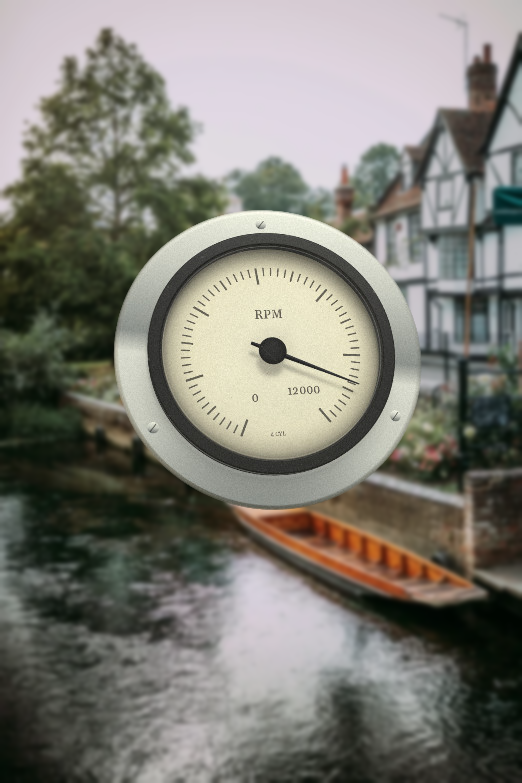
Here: **10800** rpm
